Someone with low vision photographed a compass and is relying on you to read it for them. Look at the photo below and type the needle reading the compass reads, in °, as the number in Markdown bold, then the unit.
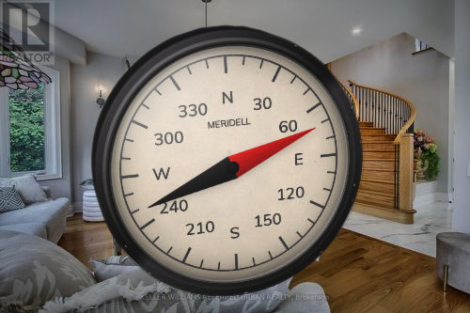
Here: **70** °
